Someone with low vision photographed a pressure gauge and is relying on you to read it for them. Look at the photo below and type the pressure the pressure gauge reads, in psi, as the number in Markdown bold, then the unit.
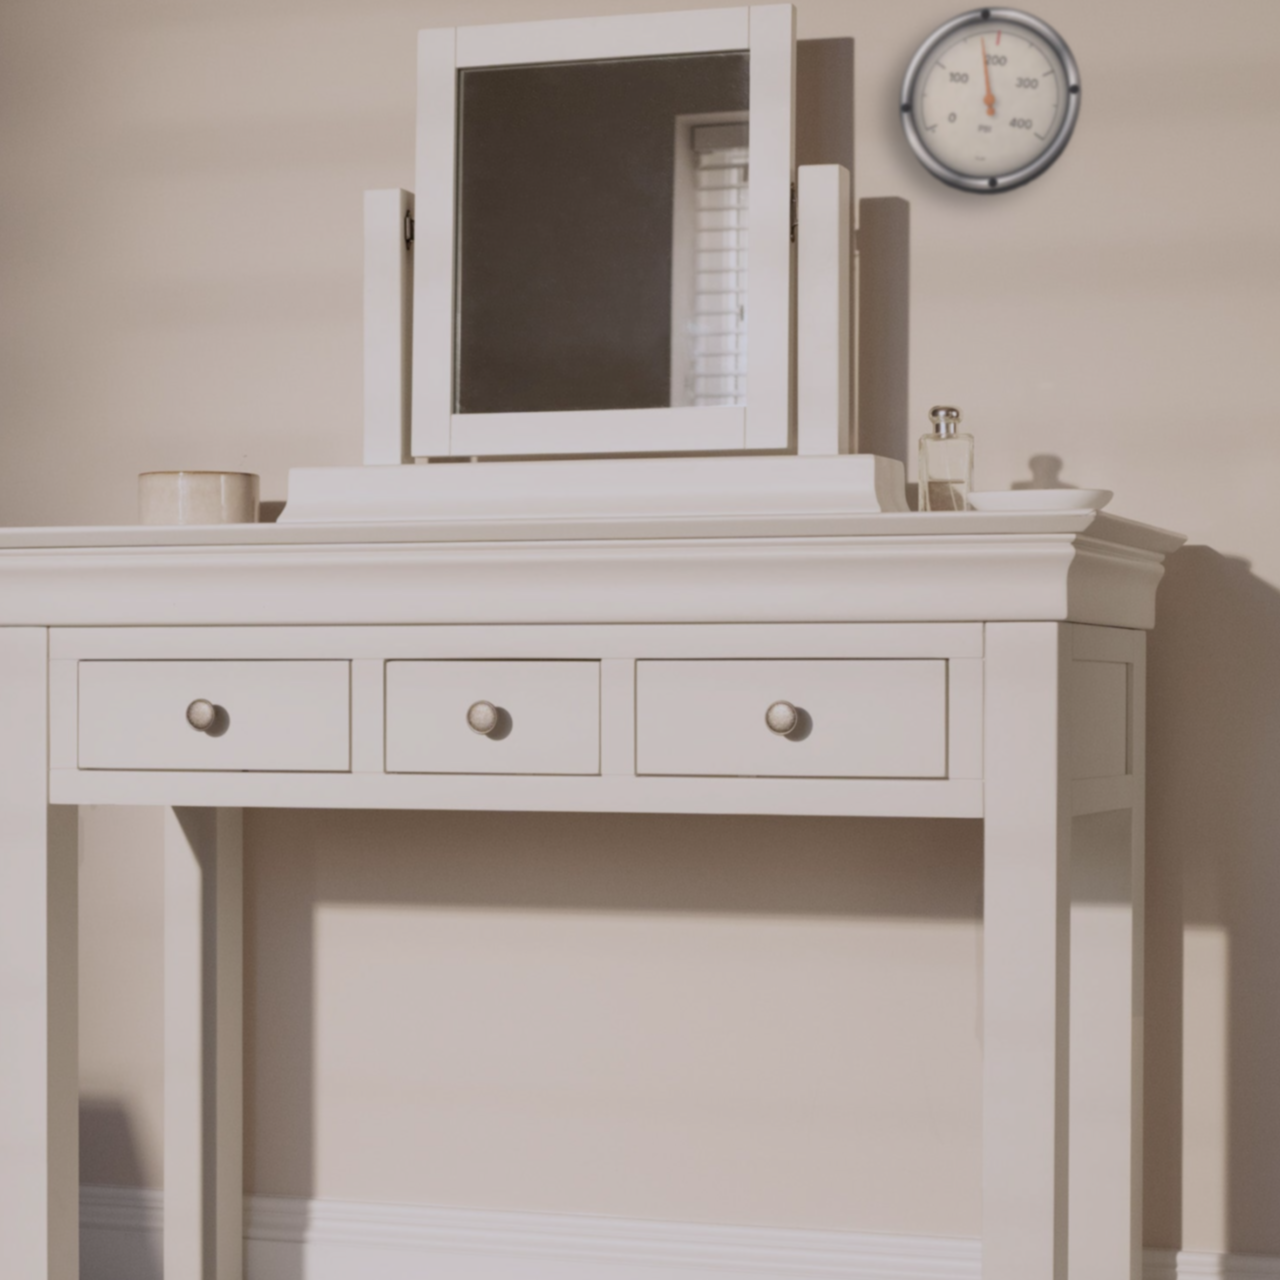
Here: **175** psi
